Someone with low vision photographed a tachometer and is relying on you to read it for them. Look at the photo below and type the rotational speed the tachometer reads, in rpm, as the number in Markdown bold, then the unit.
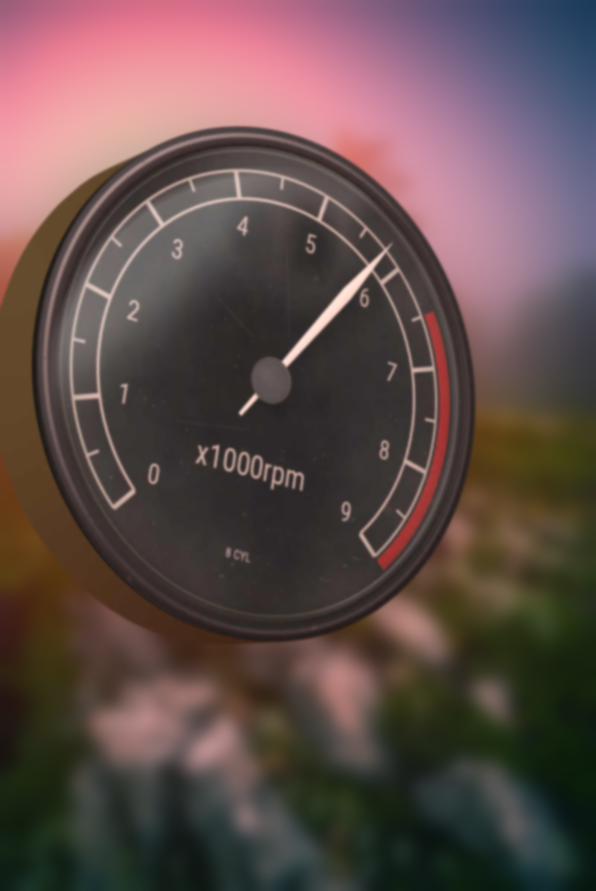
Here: **5750** rpm
